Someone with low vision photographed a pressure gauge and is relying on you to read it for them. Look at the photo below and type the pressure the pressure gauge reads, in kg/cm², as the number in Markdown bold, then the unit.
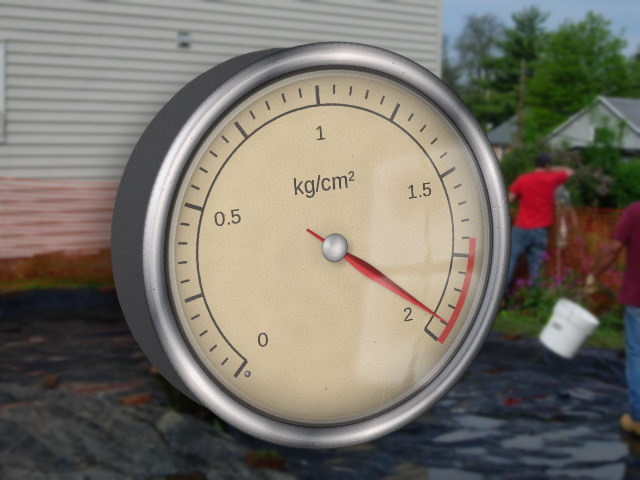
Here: **1.95** kg/cm²
